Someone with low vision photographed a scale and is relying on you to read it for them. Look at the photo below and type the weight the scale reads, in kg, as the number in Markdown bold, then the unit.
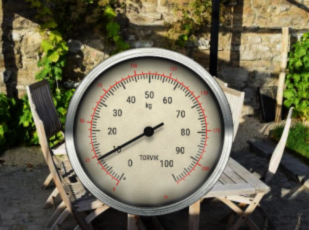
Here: **10** kg
